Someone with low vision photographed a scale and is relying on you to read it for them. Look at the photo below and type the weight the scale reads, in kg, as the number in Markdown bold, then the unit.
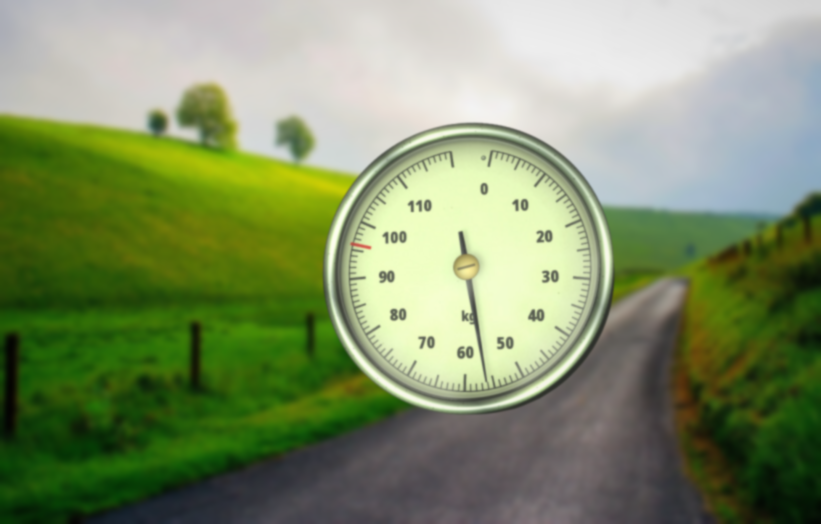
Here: **56** kg
